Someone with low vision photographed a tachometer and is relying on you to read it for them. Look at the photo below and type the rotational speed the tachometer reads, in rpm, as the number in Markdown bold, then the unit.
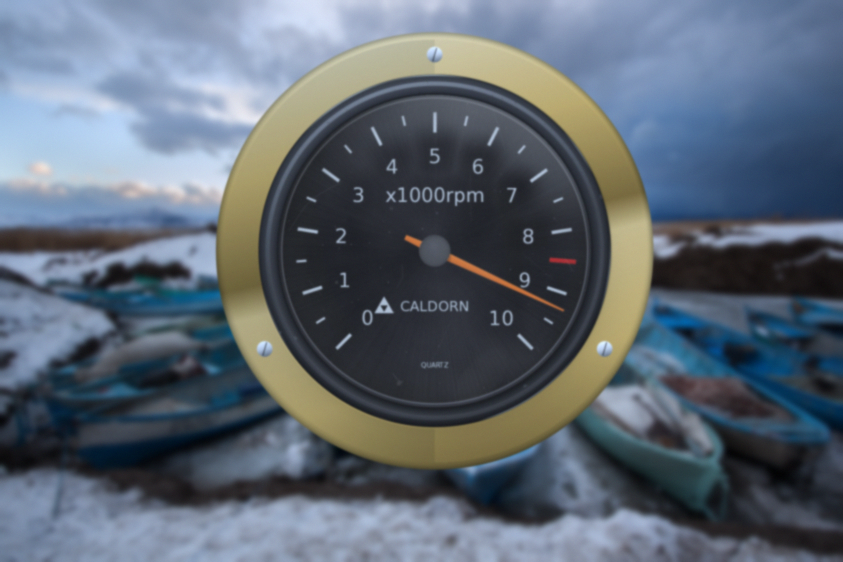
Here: **9250** rpm
